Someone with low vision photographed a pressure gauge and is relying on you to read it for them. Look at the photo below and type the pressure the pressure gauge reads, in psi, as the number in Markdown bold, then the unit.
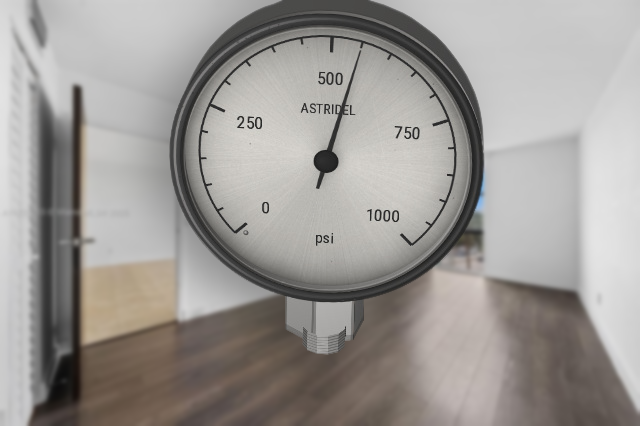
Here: **550** psi
